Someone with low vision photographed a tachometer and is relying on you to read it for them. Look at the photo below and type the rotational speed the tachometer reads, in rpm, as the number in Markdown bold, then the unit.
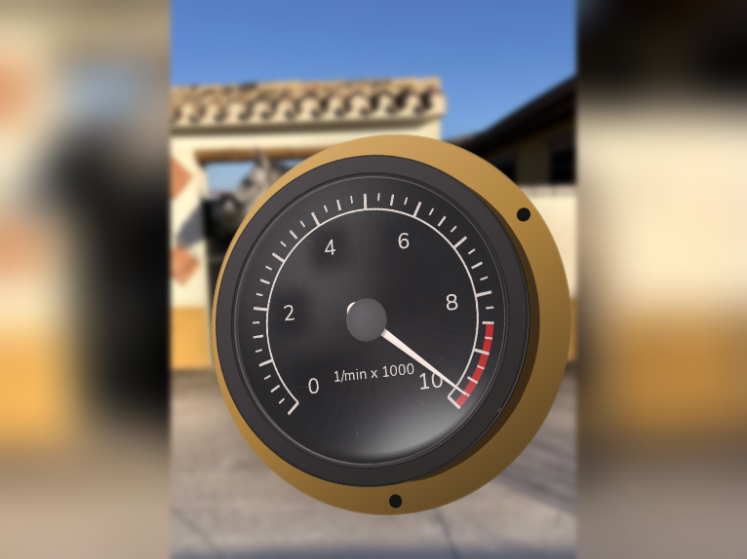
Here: **9750** rpm
